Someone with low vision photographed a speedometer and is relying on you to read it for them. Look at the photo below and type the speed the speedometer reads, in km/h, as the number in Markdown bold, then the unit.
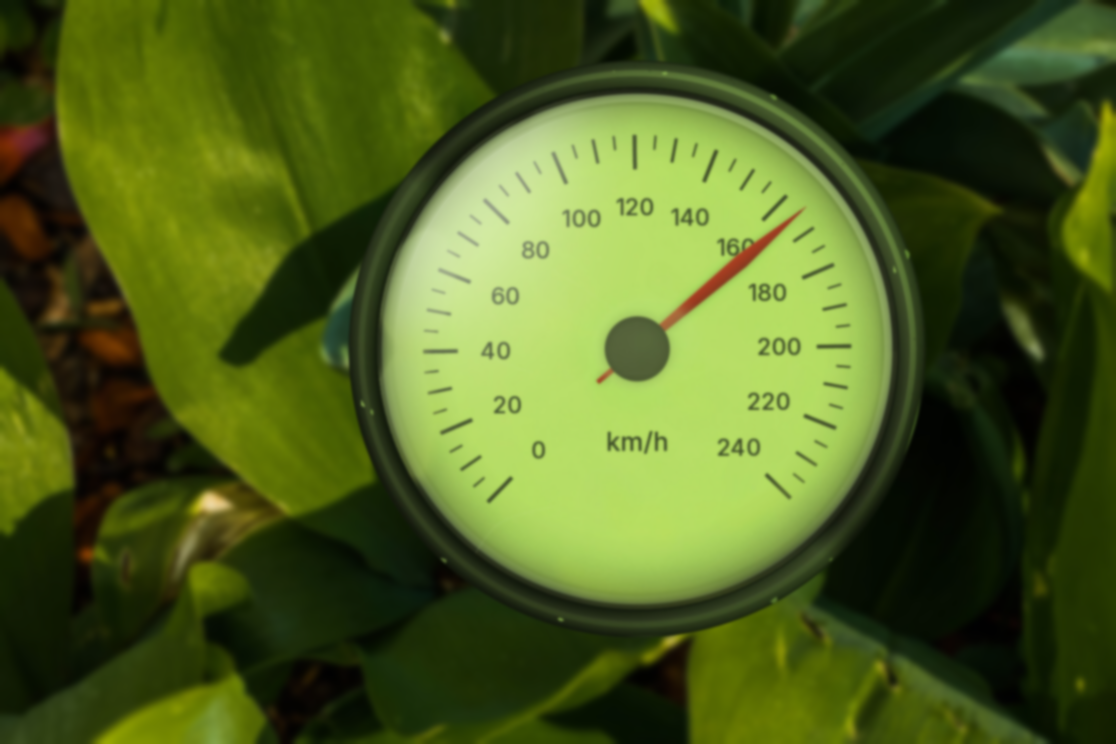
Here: **165** km/h
